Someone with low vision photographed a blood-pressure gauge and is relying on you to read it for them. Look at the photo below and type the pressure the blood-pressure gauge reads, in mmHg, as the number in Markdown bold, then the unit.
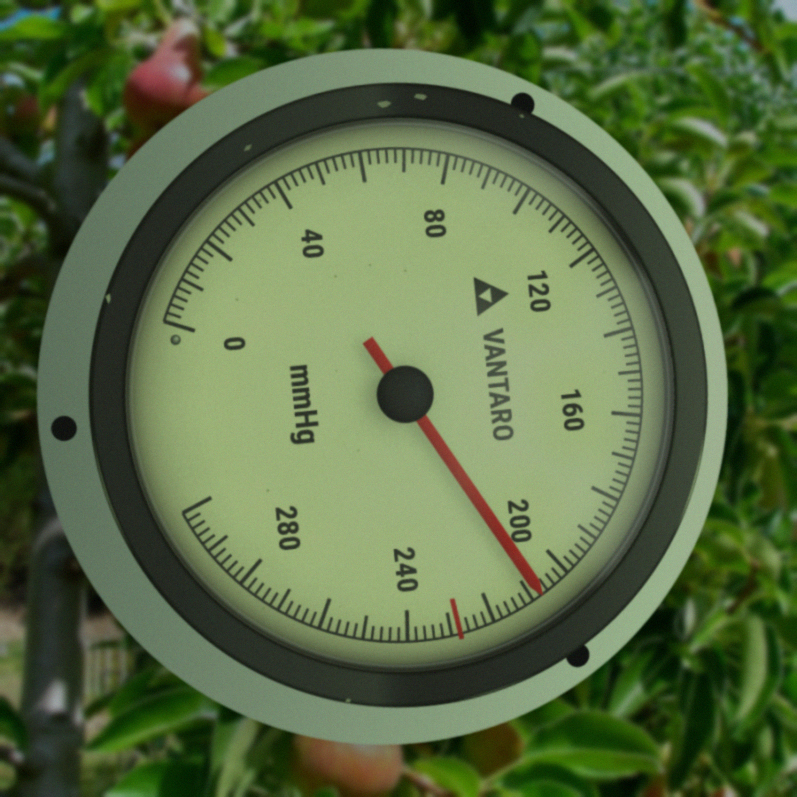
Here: **208** mmHg
